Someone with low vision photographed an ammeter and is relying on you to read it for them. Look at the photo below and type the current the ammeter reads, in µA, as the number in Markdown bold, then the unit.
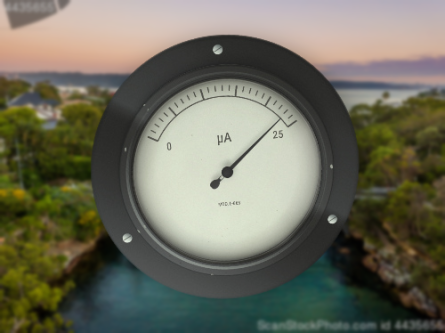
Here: **23** µA
